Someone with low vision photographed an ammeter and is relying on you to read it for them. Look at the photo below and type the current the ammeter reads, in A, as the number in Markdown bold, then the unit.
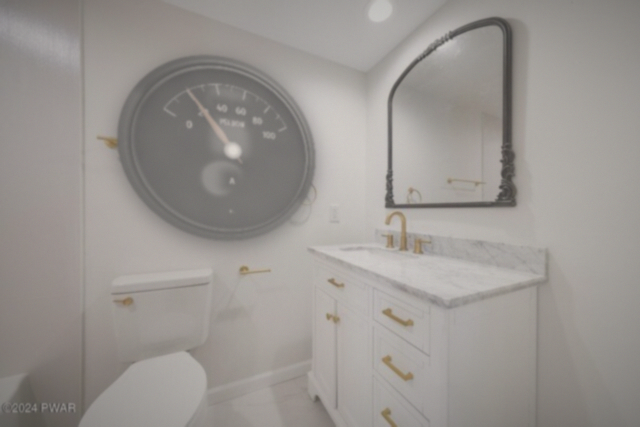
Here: **20** A
